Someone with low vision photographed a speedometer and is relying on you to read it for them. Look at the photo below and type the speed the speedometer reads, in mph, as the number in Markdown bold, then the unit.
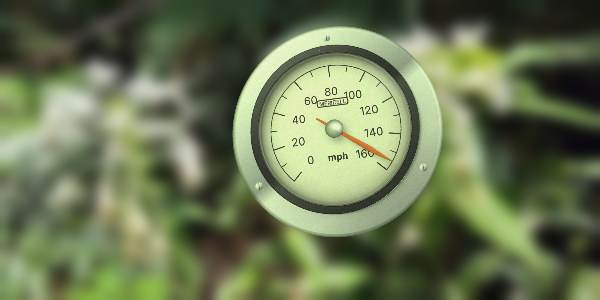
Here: **155** mph
